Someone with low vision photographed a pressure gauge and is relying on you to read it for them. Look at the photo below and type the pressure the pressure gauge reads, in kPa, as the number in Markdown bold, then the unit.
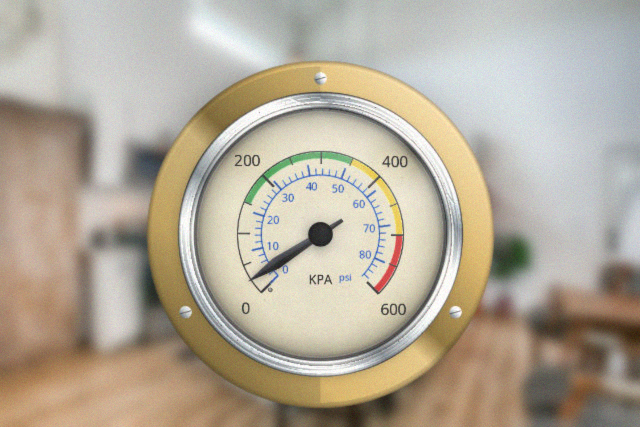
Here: **25** kPa
